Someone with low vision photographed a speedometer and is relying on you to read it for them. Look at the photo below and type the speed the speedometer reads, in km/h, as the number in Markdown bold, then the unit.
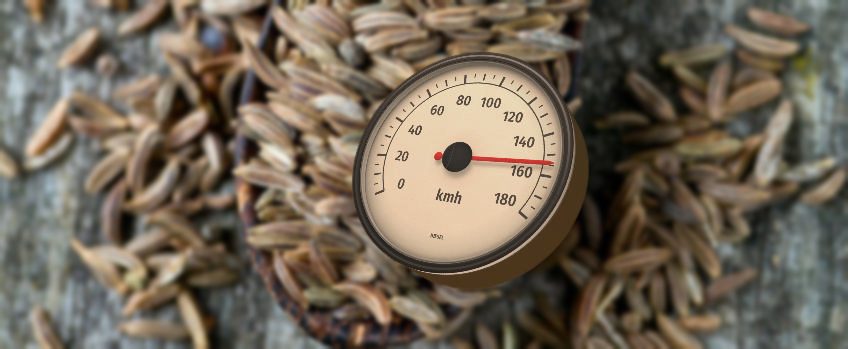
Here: **155** km/h
